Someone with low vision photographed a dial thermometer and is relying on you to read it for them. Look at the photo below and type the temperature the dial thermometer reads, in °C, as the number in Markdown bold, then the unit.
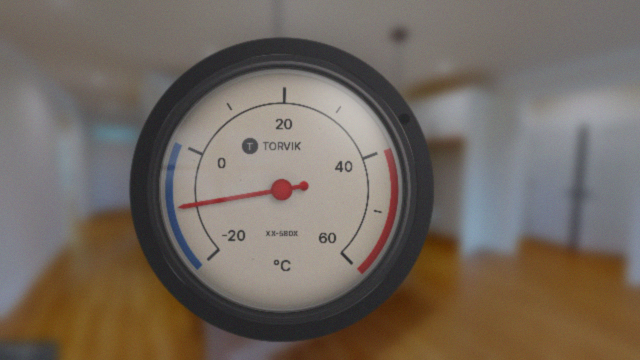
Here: **-10** °C
